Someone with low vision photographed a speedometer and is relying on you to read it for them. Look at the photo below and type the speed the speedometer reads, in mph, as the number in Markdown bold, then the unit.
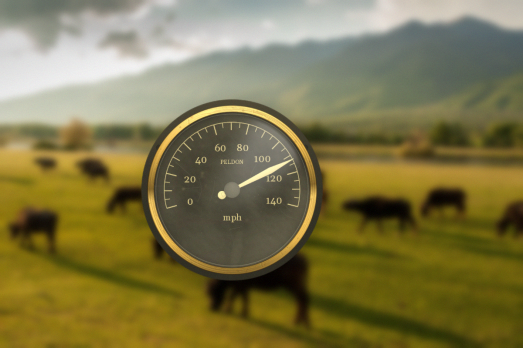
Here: **112.5** mph
